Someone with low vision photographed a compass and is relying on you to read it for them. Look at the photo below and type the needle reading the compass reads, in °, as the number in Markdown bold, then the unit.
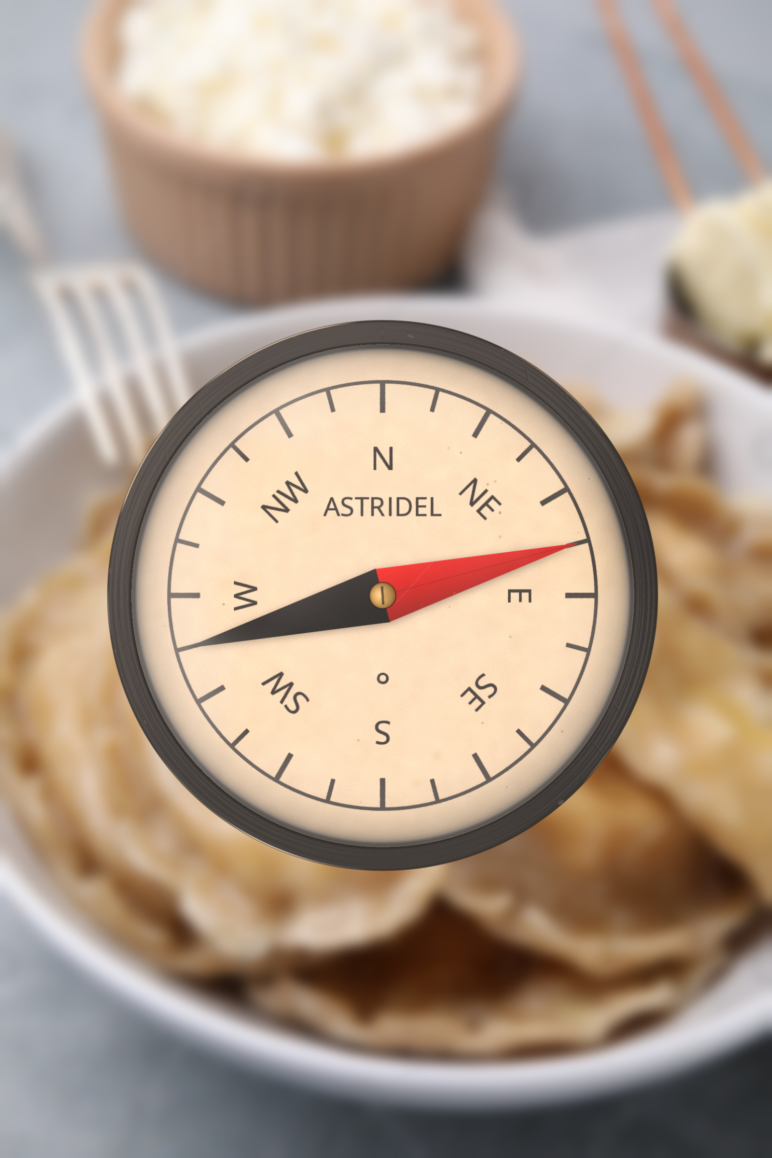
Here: **75** °
